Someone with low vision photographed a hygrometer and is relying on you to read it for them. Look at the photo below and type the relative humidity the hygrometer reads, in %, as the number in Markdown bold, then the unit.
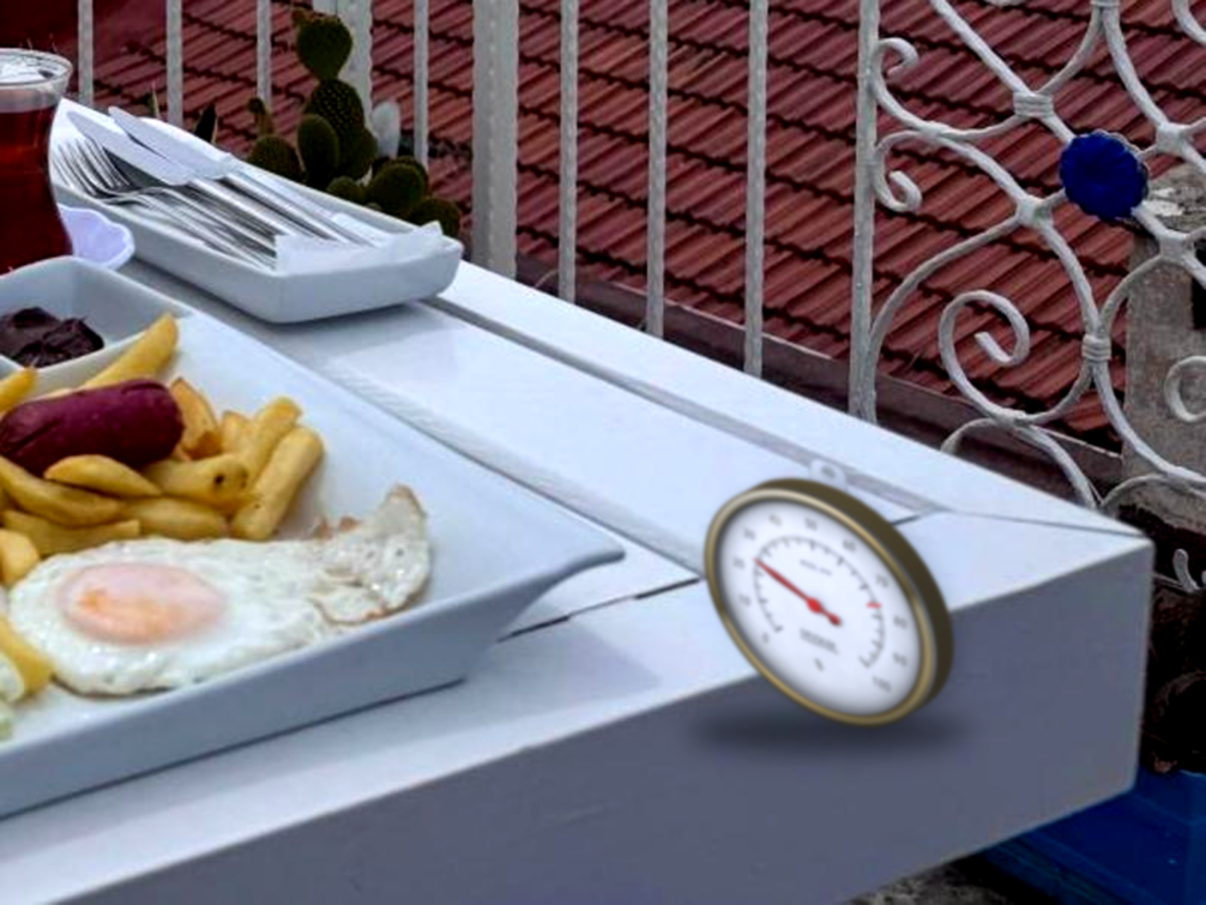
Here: **25** %
